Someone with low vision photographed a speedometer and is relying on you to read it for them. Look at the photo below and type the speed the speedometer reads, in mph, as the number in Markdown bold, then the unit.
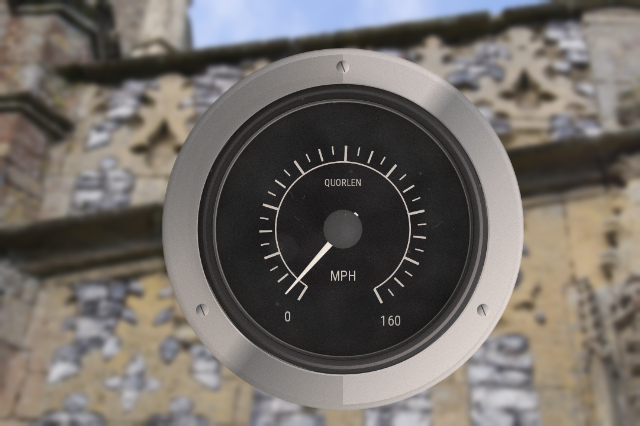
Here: **5** mph
